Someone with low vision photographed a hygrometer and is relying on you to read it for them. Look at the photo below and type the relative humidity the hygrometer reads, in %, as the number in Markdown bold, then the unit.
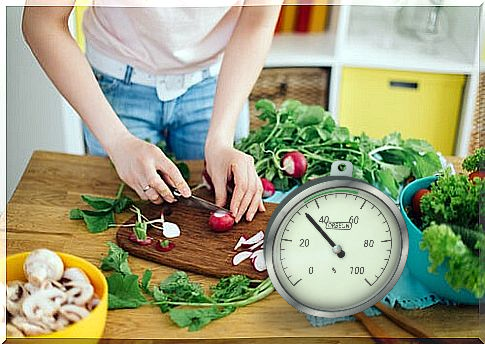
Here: **34** %
